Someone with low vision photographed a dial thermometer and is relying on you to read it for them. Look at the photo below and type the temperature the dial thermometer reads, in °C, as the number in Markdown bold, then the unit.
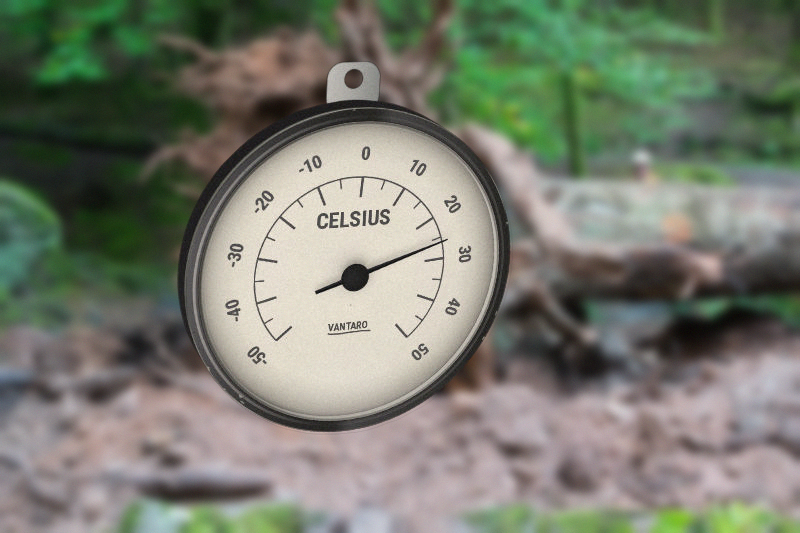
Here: **25** °C
